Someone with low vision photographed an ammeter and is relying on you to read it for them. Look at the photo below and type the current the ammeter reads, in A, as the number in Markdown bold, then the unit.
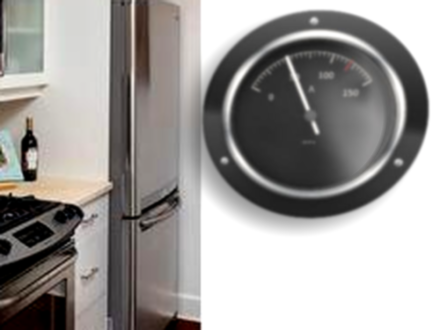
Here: **50** A
